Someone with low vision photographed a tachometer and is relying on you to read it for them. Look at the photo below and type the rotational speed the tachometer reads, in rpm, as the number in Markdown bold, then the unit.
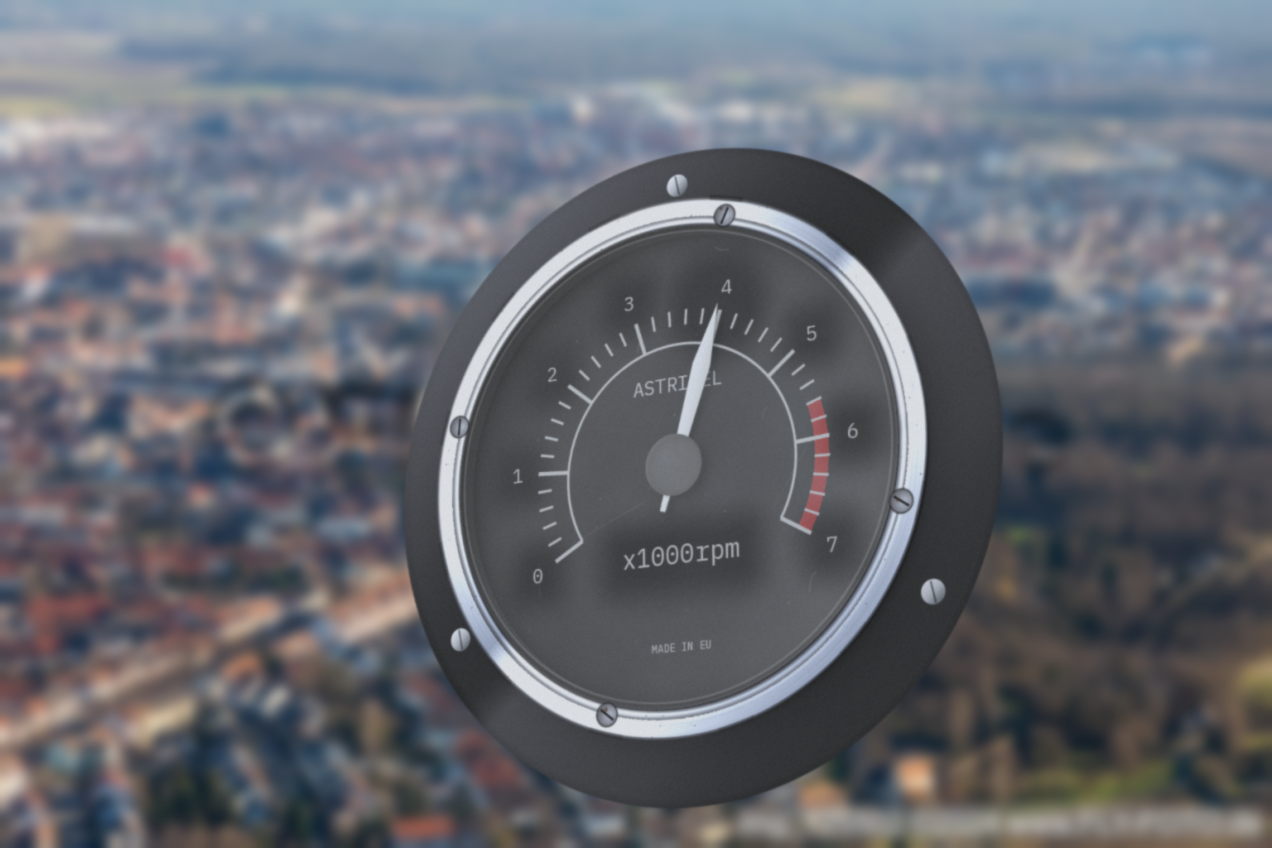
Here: **4000** rpm
